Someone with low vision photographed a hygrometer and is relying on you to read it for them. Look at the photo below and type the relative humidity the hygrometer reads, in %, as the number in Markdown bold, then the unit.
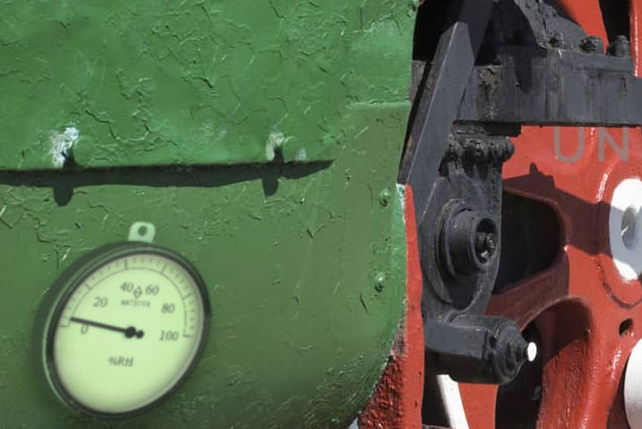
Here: **4** %
